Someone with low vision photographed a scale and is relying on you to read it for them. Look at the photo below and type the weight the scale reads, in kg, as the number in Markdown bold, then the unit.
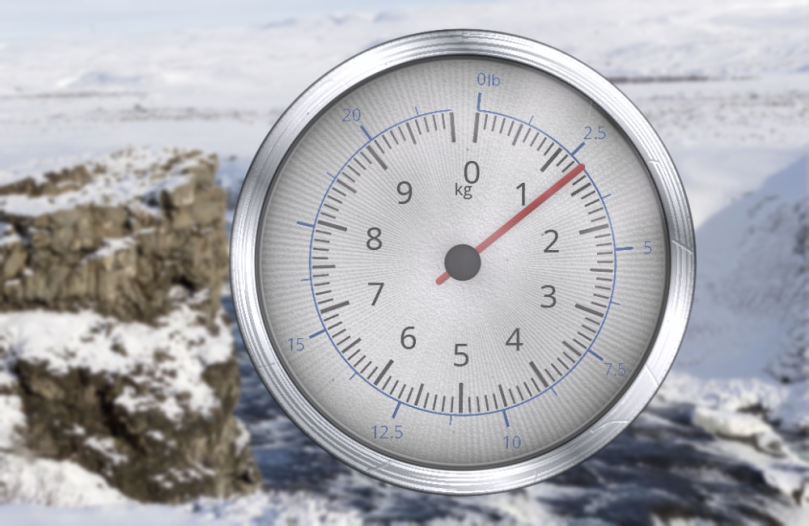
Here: **1.3** kg
